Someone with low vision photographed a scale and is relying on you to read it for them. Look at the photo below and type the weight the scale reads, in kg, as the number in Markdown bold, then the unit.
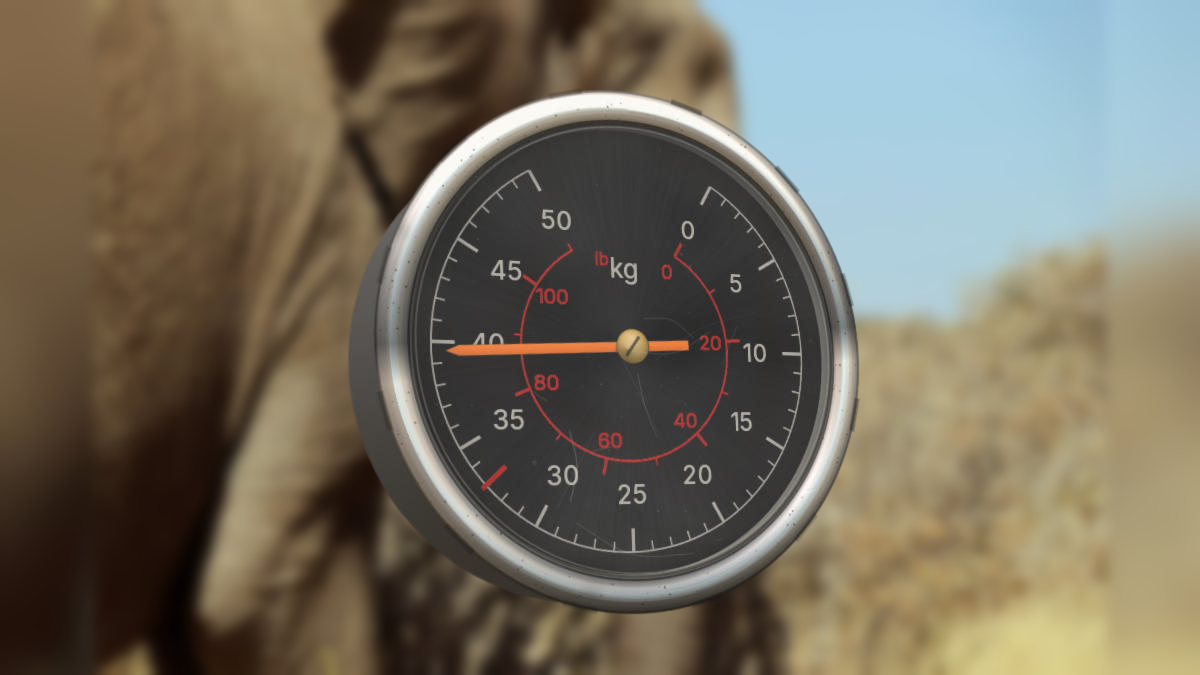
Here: **39.5** kg
